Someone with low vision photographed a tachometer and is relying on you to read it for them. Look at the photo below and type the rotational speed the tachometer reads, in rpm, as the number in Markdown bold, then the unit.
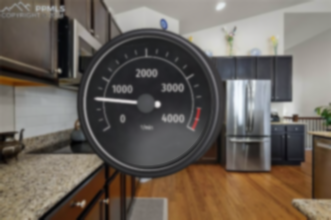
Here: **600** rpm
